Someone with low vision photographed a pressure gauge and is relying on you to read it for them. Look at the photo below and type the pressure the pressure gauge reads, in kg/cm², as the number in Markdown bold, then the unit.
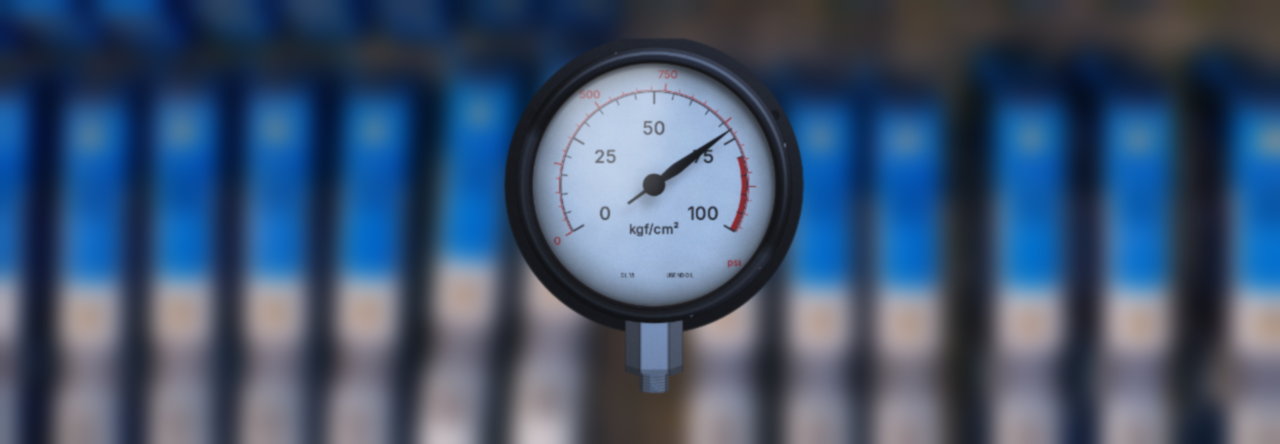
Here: **72.5** kg/cm²
